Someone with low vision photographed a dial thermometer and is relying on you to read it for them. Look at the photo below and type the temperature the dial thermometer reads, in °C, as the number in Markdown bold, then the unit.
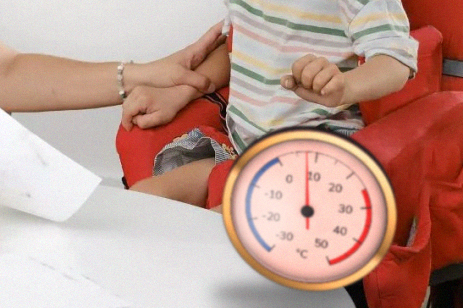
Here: **7.5** °C
